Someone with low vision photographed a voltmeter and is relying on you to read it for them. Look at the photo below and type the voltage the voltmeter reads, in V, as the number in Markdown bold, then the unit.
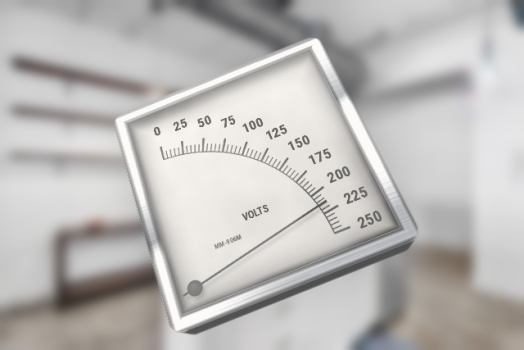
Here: **215** V
